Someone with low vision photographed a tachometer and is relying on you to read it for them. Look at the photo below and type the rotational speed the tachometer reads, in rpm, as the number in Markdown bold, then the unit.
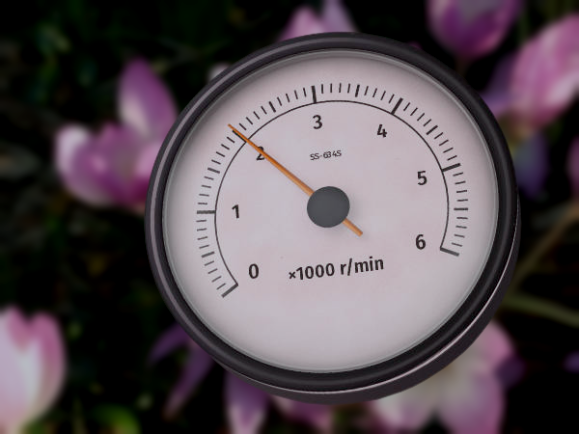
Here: **2000** rpm
